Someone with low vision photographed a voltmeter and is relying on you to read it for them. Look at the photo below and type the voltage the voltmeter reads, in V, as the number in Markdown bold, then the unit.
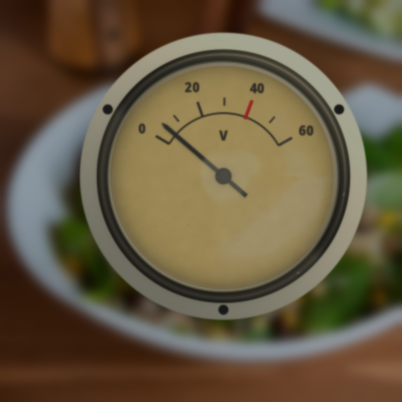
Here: **5** V
